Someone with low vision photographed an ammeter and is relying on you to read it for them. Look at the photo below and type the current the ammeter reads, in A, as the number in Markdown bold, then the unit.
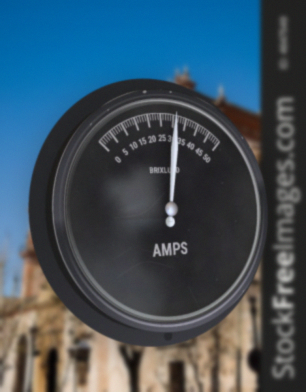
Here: **30** A
